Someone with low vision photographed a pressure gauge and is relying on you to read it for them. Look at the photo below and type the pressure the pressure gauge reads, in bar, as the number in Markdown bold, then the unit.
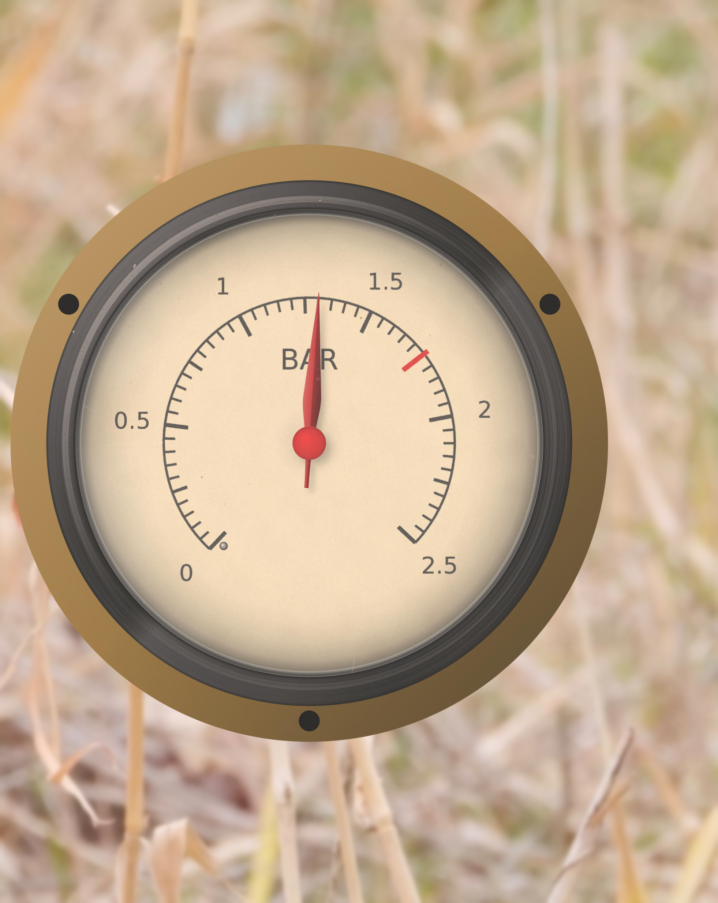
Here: **1.3** bar
